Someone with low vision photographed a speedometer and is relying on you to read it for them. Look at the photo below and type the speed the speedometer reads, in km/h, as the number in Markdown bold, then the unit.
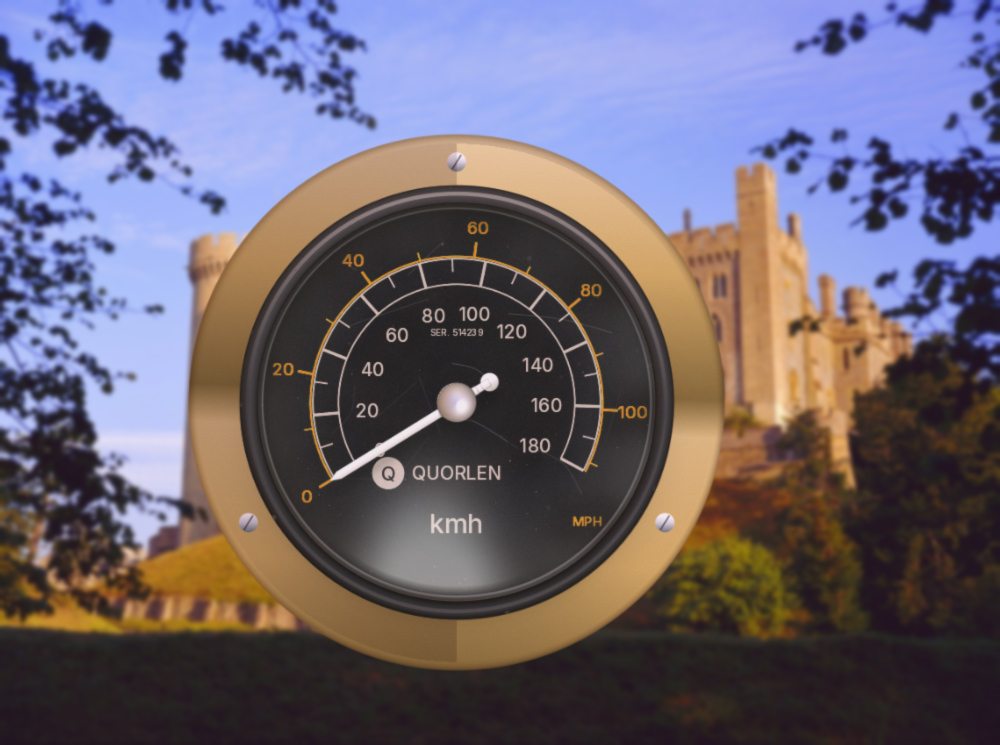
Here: **0** km/h
